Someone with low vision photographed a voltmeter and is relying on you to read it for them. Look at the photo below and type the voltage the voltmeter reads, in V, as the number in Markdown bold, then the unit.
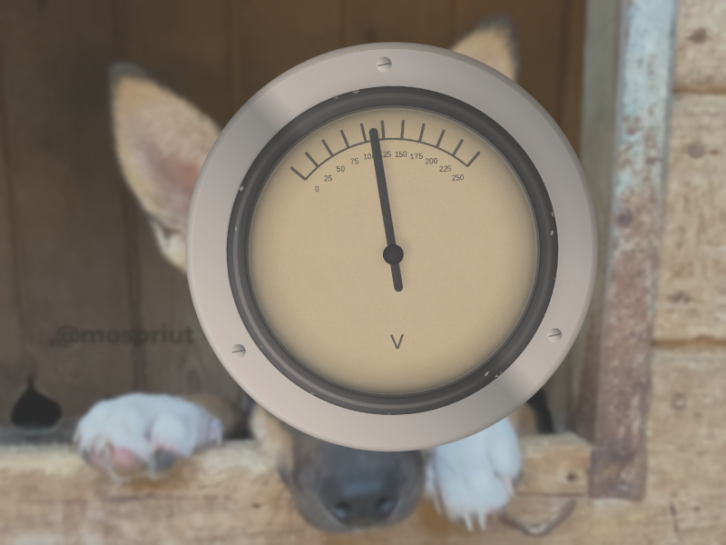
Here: **112.5** V
